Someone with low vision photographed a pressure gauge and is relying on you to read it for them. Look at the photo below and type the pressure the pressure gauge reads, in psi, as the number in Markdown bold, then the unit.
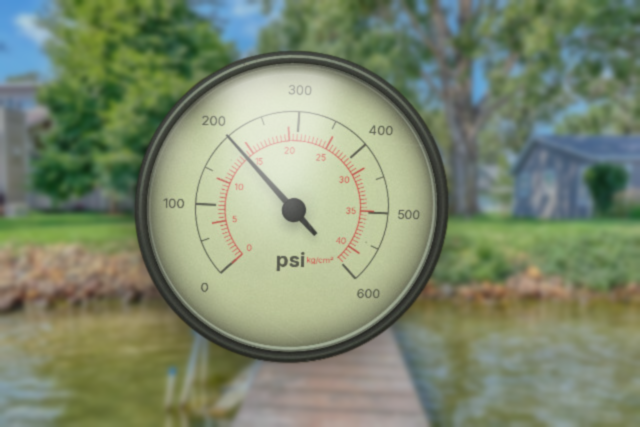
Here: **200** psi
